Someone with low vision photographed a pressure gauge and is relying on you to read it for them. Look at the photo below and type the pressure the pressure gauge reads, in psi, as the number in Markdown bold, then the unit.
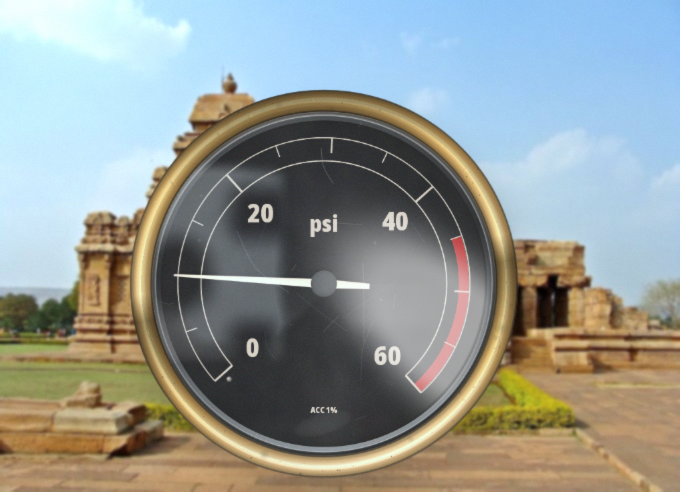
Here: **10** psi
